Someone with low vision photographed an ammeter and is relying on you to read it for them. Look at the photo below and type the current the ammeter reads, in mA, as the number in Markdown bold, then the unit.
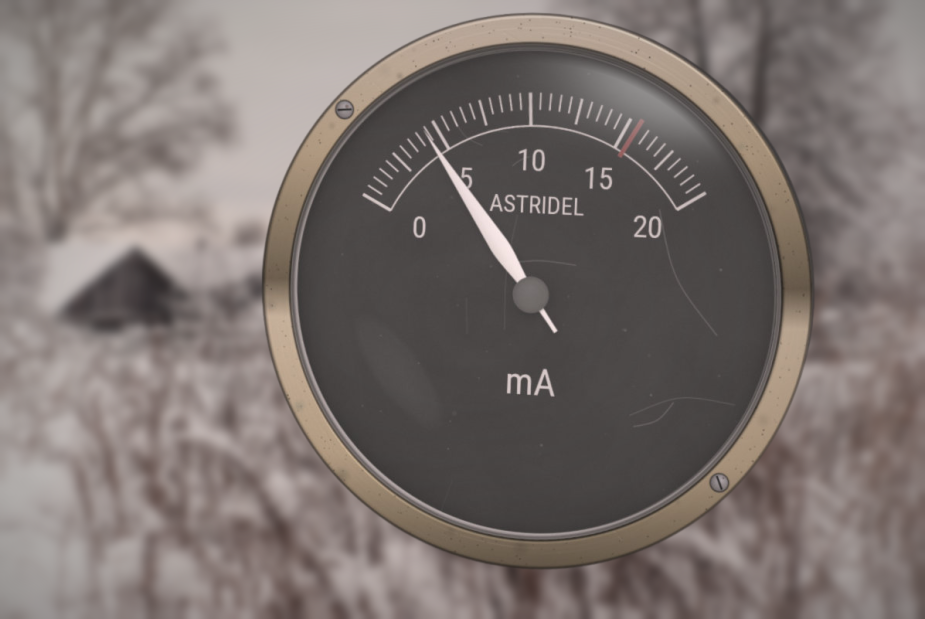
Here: **4.5** mA
